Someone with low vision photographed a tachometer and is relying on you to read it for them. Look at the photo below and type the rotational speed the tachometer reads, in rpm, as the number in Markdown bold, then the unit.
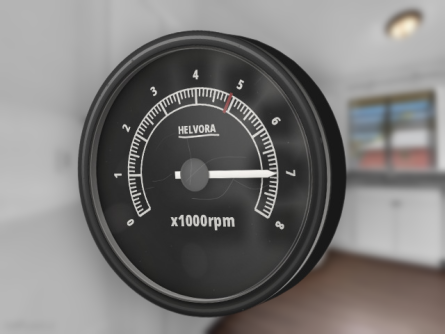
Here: **7000** rpm
